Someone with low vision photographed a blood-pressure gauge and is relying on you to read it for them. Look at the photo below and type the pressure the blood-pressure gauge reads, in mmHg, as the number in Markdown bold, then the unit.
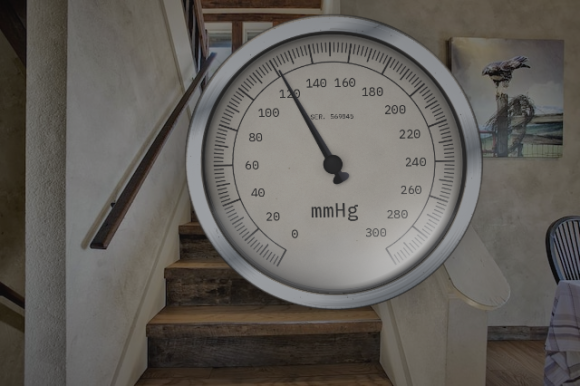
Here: **122** mmHg
